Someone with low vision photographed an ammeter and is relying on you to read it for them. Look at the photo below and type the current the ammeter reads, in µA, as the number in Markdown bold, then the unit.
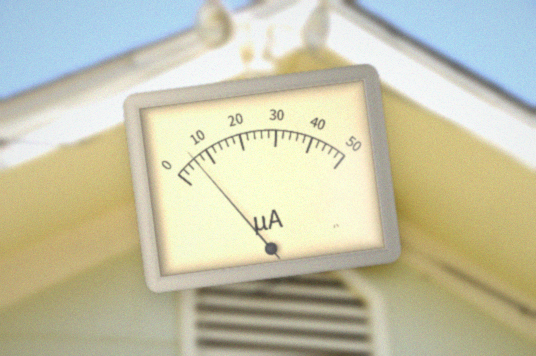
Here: **6** µA
